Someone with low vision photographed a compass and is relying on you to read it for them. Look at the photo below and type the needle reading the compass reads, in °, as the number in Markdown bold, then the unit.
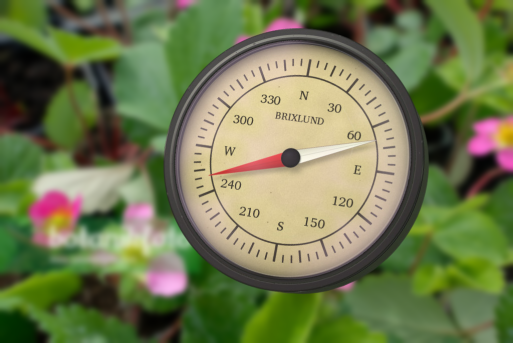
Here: **250** °
